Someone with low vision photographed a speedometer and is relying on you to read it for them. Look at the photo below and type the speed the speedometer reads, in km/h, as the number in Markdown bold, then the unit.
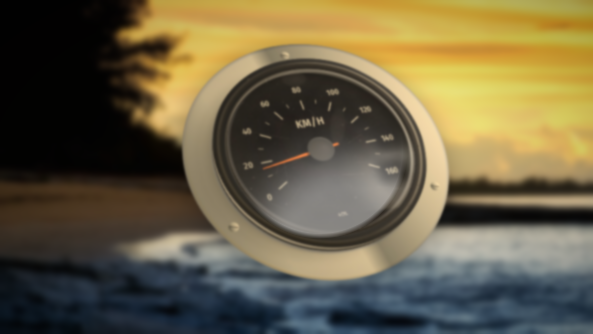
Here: **15** km/h
